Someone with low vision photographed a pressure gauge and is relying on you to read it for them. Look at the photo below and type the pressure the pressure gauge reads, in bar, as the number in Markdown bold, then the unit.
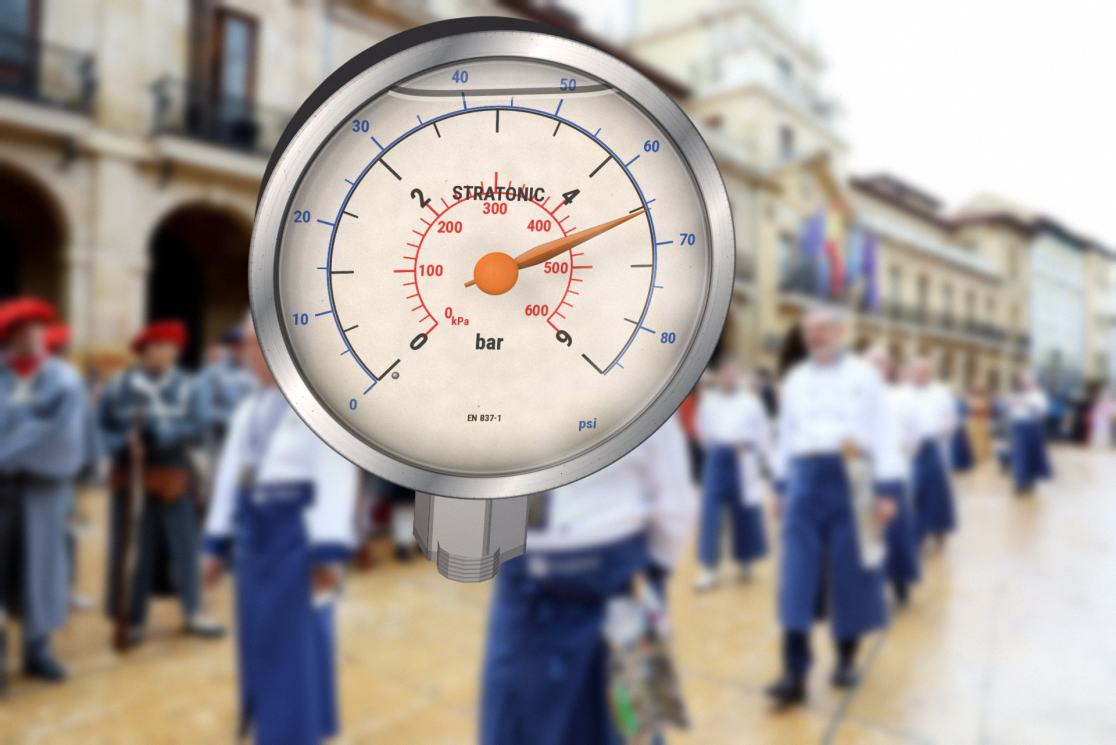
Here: **4.5** bar
